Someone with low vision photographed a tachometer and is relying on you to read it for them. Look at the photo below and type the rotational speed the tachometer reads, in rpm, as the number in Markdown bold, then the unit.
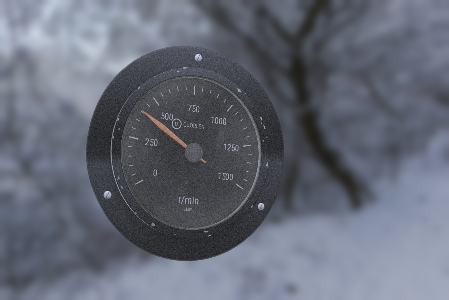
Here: **400** rpm
